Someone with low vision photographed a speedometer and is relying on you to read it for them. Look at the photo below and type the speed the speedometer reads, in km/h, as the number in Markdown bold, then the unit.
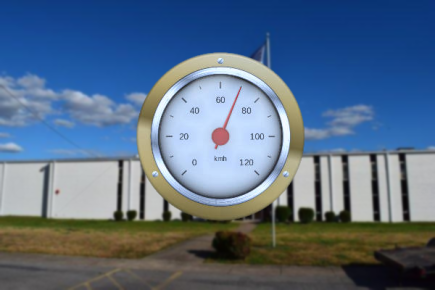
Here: **70** km/h
